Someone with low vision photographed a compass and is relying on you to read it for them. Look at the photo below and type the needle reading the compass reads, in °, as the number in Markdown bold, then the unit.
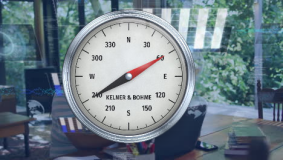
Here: **60** °
